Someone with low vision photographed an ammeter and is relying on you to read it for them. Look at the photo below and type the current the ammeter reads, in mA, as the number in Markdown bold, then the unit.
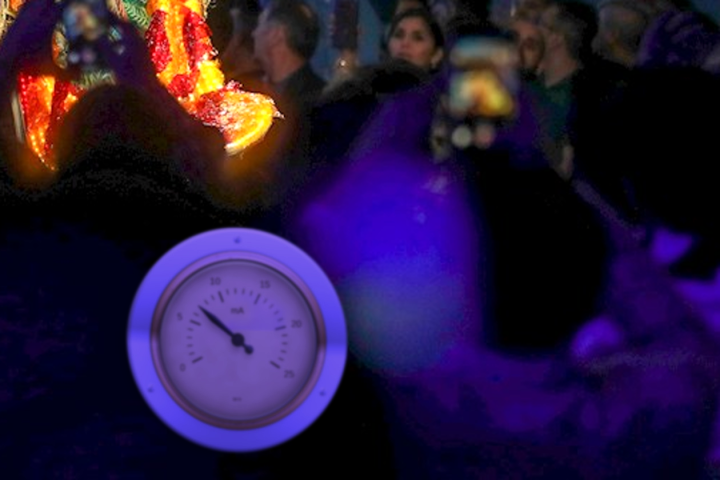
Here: **7** mA
